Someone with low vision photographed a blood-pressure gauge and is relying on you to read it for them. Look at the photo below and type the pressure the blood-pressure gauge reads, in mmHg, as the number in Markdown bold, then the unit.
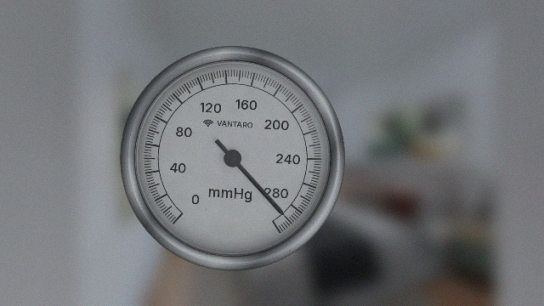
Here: **290** mmHg
